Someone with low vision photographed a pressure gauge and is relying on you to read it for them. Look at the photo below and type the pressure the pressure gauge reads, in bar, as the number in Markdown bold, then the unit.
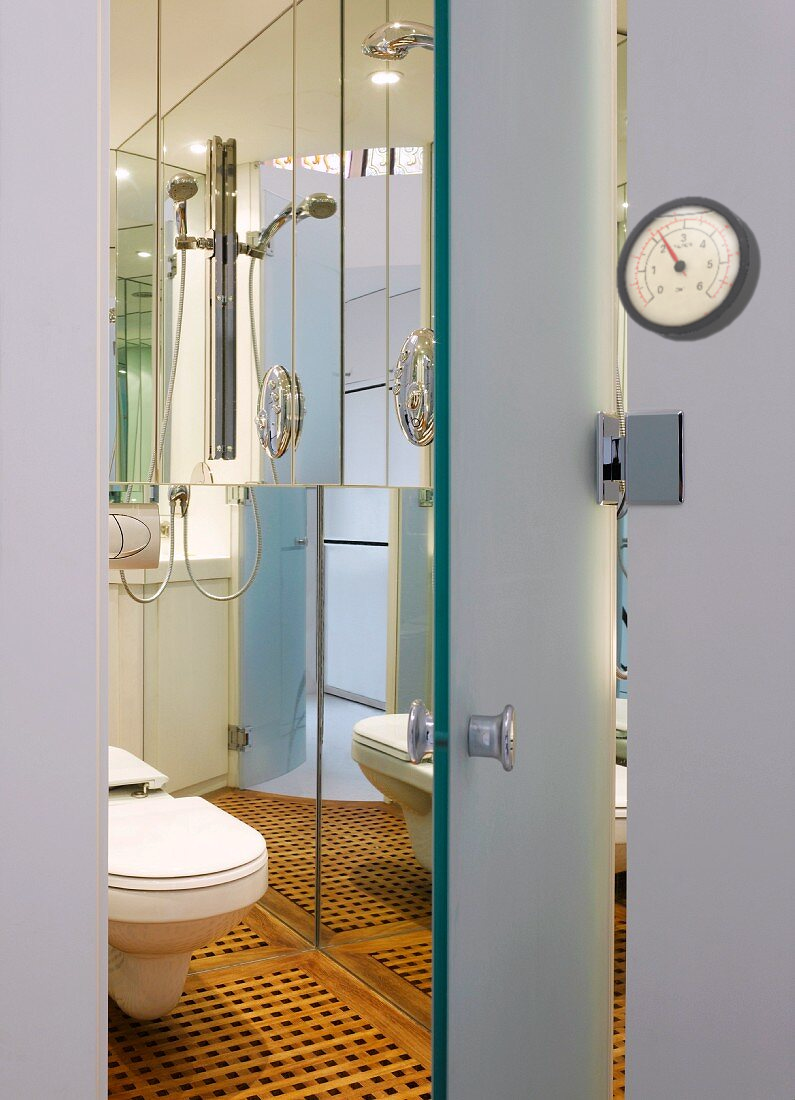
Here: **2.25** bar
